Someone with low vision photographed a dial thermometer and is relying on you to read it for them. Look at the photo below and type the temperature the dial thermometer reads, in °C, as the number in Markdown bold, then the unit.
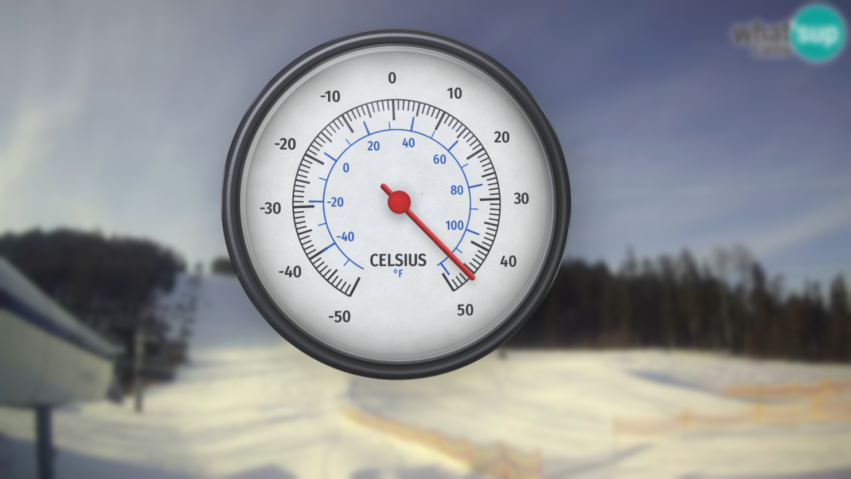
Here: **46** °C
